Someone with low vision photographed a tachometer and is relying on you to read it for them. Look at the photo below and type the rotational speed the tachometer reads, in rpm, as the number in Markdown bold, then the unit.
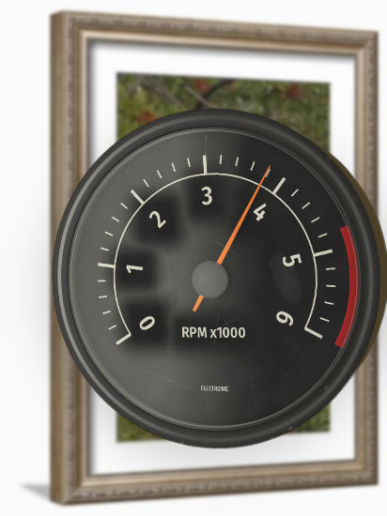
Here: **3800** rpm
